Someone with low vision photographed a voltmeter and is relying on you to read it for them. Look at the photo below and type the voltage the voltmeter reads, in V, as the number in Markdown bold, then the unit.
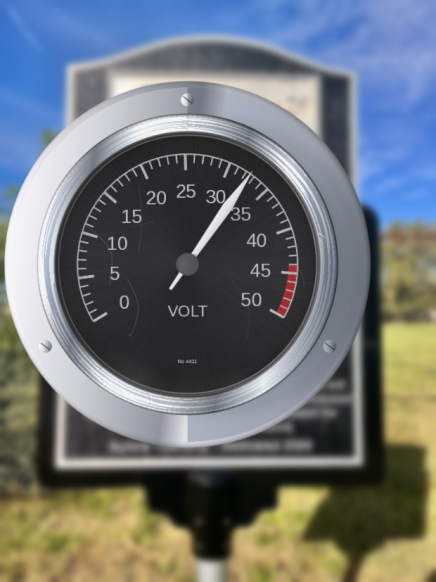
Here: **32.5** V
